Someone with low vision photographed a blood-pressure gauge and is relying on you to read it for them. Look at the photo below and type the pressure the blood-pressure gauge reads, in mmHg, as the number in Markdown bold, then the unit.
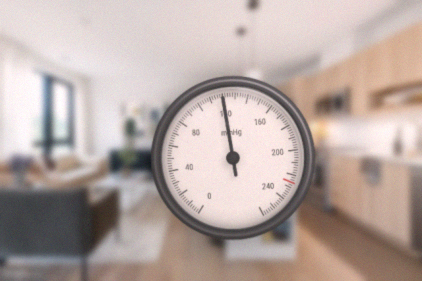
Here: **120** mmHg
